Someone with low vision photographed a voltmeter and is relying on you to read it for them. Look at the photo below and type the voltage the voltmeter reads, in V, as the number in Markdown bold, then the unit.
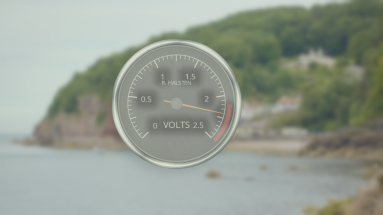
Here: **2.2** V
